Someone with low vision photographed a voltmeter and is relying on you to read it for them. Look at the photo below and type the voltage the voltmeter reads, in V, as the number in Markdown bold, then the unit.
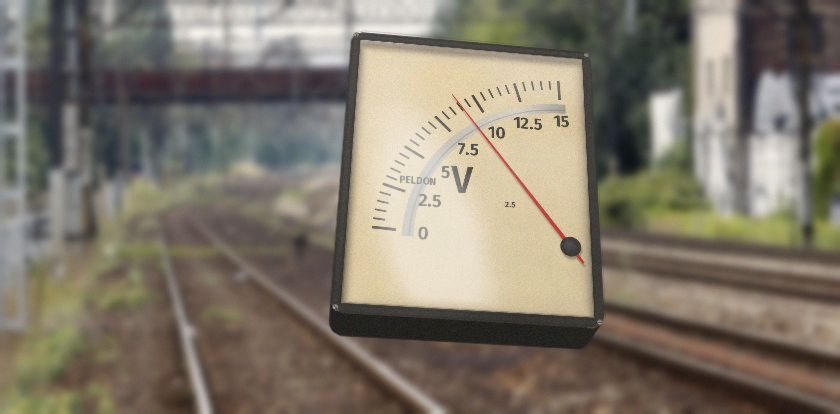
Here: **9** V
